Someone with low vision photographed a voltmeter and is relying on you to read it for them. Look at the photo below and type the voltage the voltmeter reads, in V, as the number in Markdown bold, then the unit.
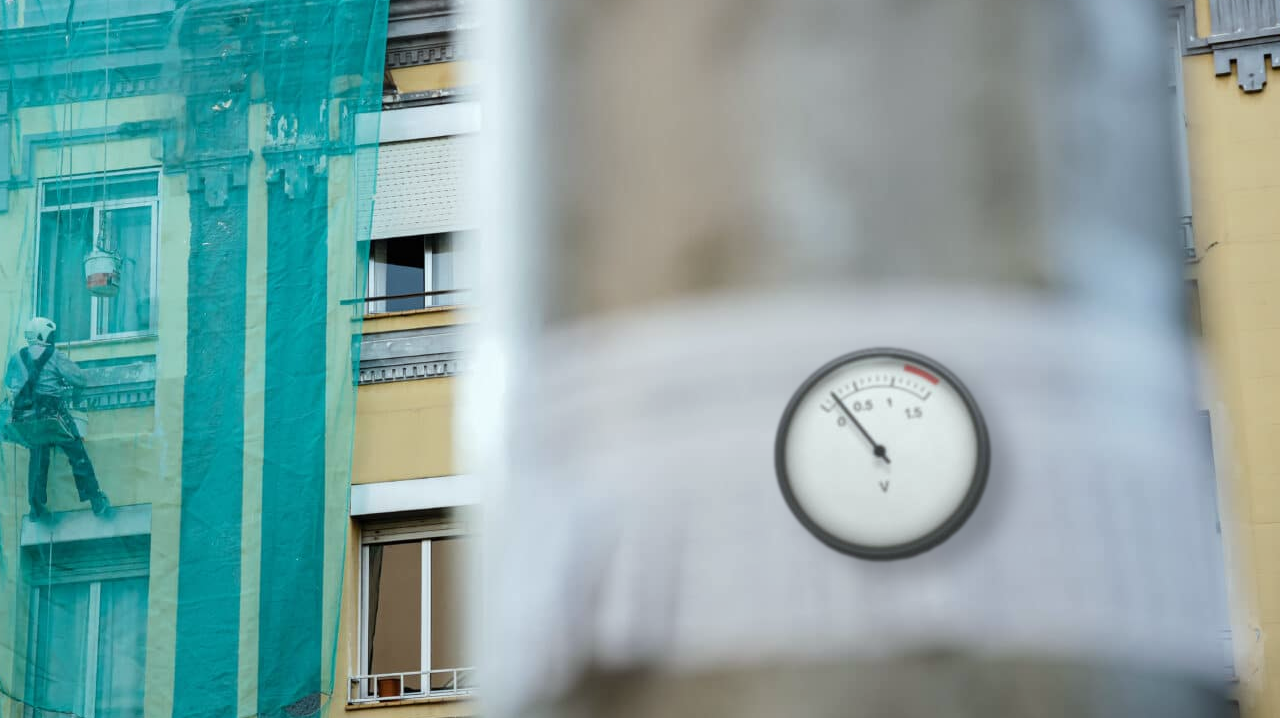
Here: **0.2** V
